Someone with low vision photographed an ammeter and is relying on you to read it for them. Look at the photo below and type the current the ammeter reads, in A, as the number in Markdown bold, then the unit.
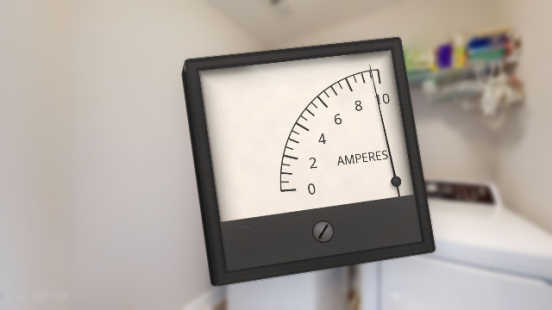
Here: **9.5** A
